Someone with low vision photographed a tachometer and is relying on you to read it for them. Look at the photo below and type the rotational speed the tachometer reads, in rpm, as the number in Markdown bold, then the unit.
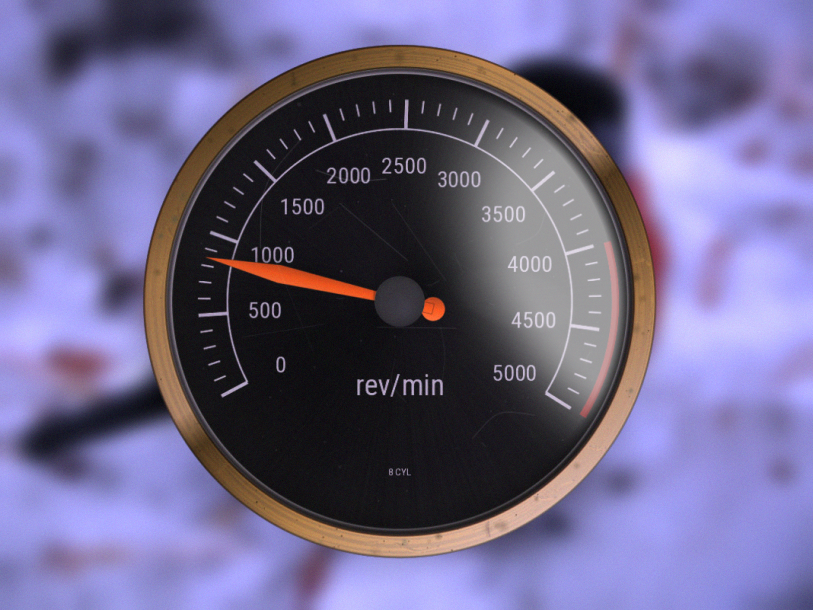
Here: **850** rpm
